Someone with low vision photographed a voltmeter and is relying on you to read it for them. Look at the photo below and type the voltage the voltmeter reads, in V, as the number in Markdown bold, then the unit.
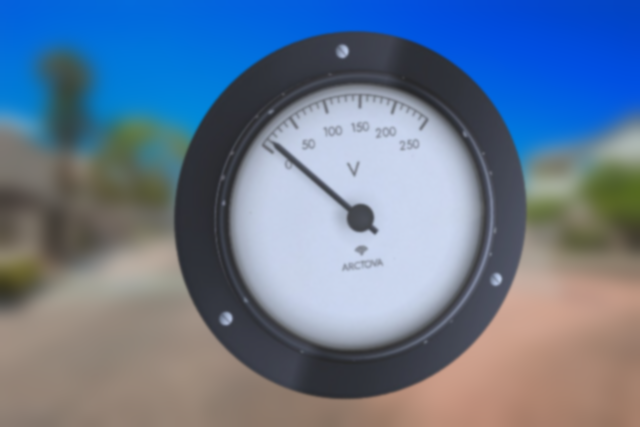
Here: **10** V
